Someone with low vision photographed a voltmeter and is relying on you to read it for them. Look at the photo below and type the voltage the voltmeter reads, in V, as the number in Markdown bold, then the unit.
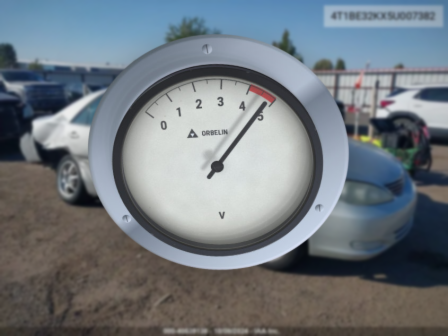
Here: **4.75** V
